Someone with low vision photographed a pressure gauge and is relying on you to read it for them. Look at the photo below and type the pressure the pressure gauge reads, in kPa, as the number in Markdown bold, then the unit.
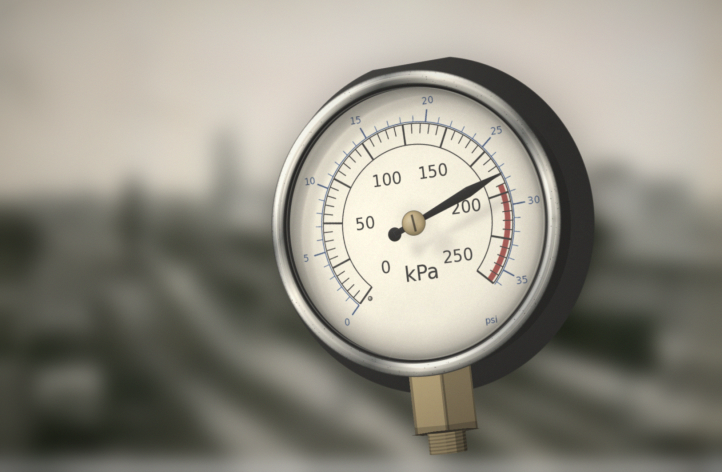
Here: **190** kPa
